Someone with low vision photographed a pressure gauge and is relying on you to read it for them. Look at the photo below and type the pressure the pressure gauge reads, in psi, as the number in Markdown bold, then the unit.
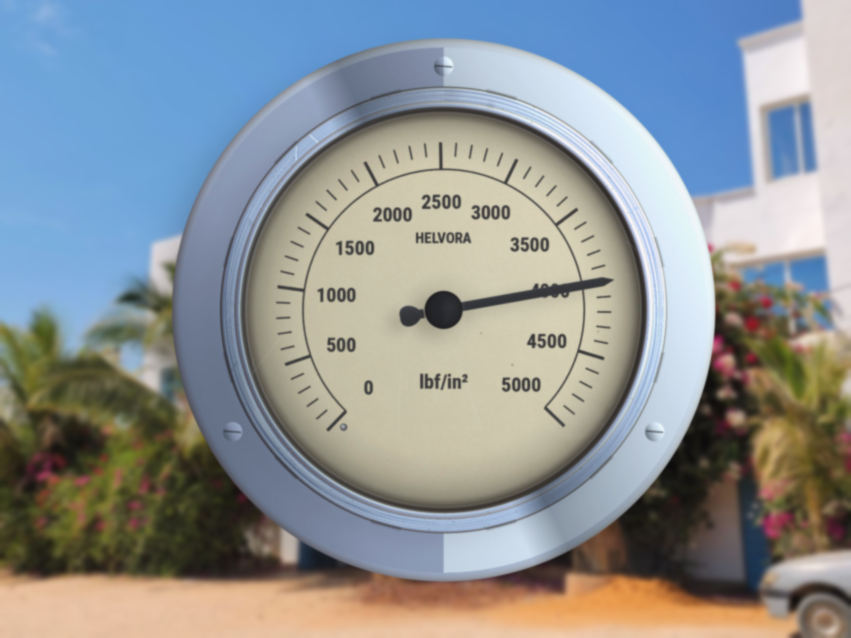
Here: **4000** psi
